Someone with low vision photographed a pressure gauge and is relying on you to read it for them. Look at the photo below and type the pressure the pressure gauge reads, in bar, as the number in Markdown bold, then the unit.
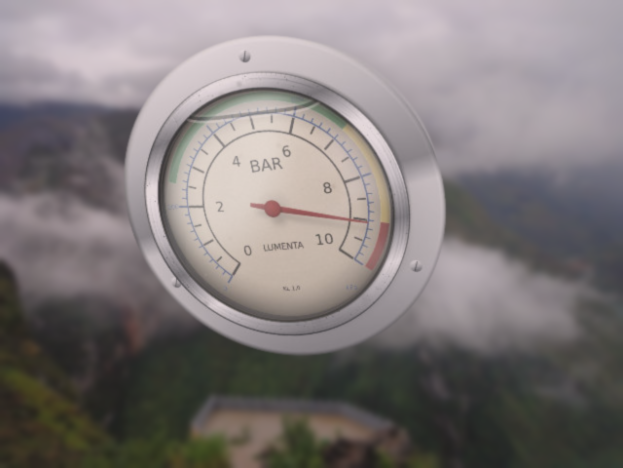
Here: **9** bar
